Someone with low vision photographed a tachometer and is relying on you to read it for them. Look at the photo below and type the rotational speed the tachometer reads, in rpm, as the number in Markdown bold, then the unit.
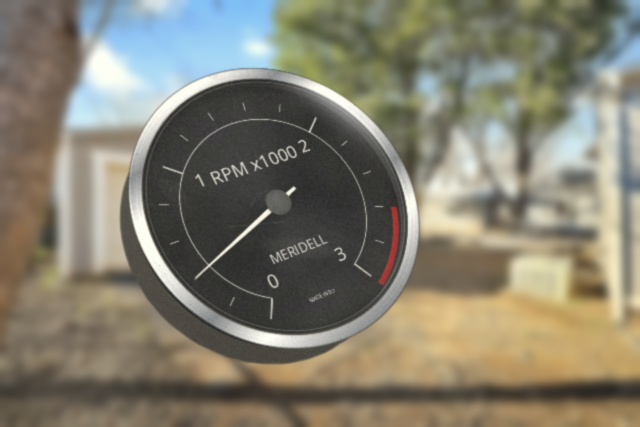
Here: **400** rpm
